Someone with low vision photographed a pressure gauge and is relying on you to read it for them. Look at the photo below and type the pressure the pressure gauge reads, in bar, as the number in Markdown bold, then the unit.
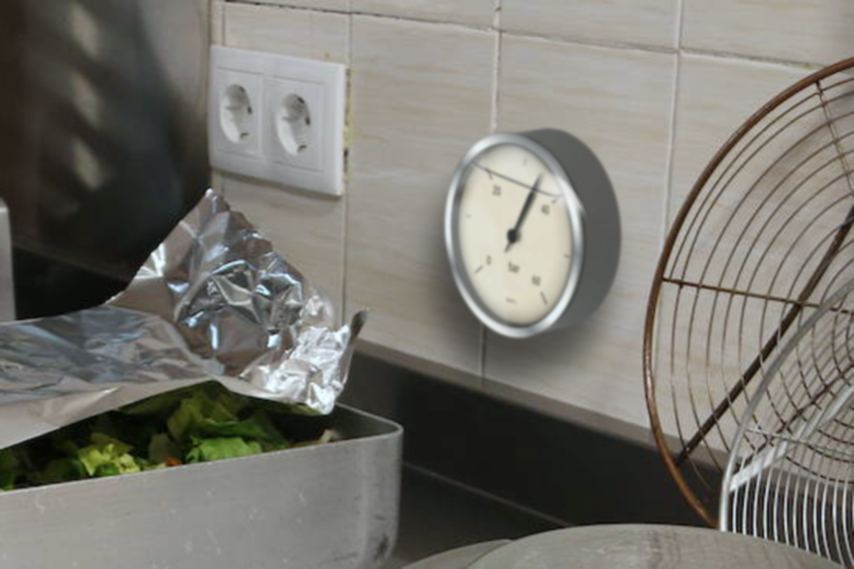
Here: **35** bar
